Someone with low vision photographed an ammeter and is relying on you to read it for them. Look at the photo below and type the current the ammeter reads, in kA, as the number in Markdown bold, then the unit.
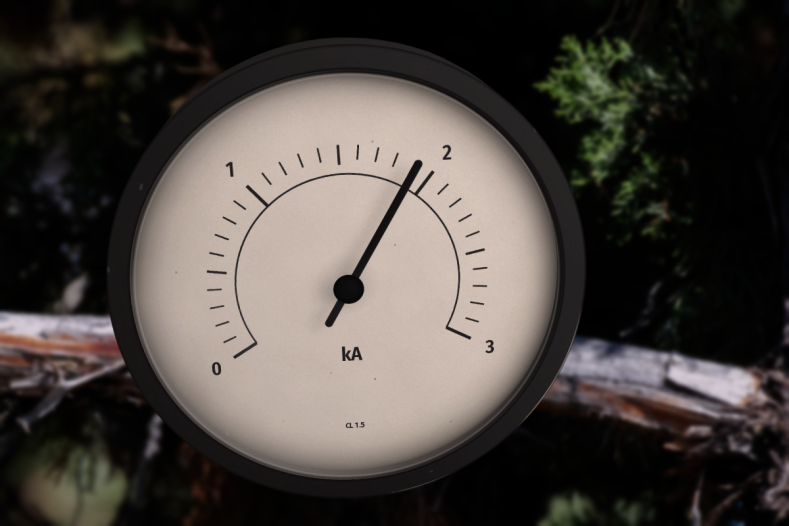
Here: **1.9** kA
